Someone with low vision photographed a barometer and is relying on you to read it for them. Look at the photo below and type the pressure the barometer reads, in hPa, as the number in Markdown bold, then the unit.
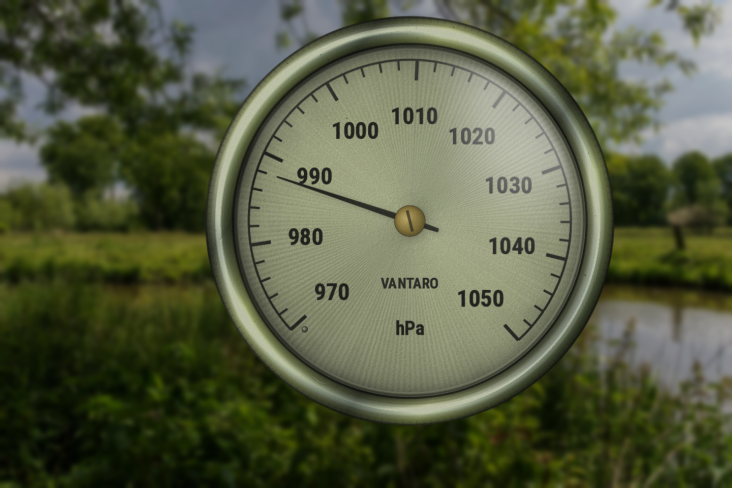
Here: **988** hPa
